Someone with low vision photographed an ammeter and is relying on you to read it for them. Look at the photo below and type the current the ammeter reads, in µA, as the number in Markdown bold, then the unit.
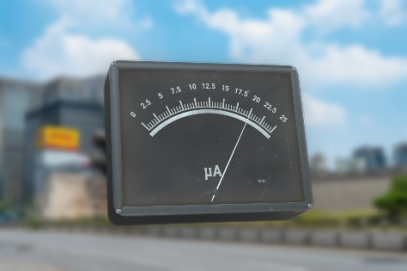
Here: **20** µA
